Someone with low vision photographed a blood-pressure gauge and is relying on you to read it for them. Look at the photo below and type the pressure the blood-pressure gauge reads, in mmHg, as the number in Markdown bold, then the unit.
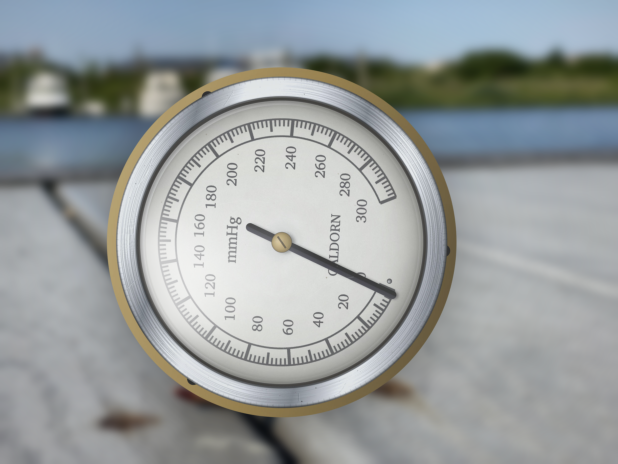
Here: **2** mmHg
